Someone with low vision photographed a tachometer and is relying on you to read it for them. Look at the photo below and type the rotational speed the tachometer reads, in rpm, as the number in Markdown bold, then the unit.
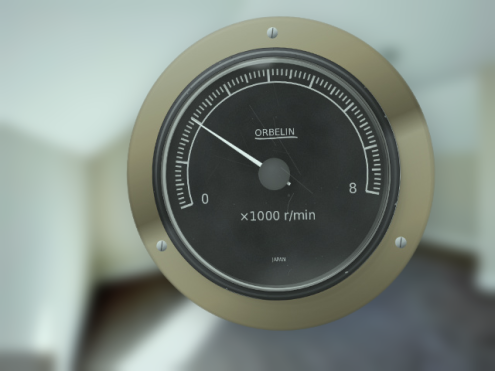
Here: **2000** rpm
